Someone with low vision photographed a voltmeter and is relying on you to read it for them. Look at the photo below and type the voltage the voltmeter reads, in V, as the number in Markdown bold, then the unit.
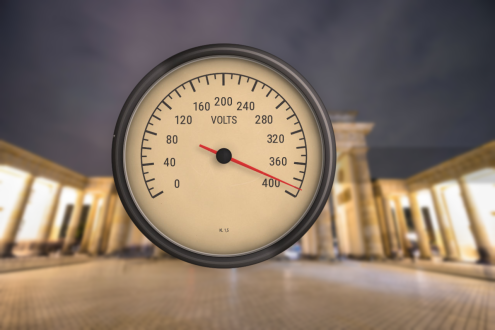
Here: **390** V
